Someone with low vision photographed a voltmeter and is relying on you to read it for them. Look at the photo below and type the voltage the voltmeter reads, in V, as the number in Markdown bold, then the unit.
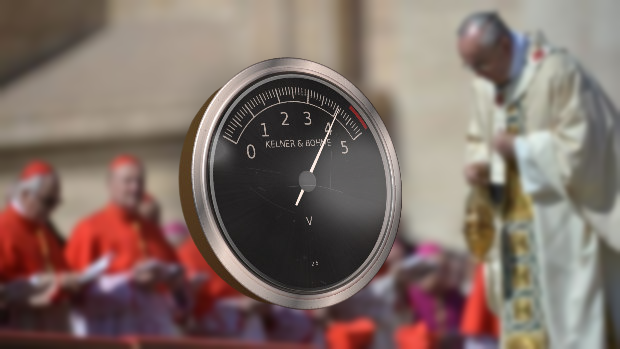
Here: **4** V
